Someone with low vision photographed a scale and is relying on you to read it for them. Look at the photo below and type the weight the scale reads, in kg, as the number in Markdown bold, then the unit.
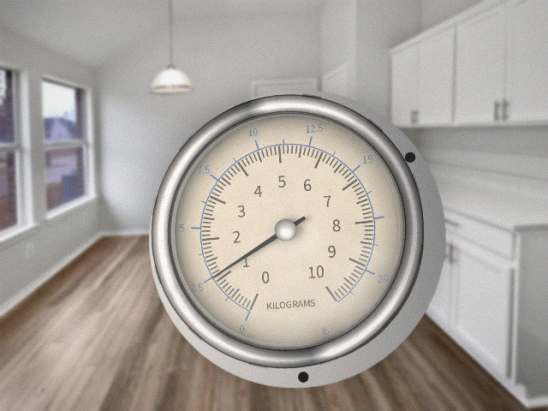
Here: **1.1** kg
